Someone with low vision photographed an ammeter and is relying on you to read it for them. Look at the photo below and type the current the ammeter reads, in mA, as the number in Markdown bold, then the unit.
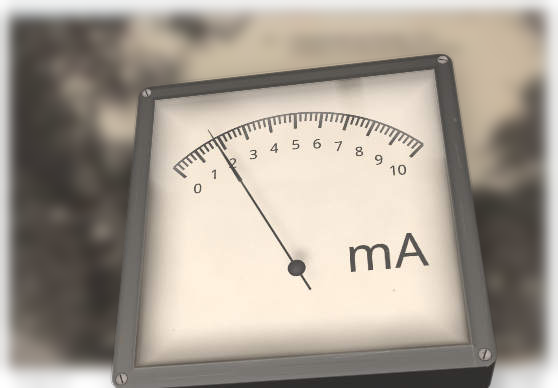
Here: **1.8** mA
